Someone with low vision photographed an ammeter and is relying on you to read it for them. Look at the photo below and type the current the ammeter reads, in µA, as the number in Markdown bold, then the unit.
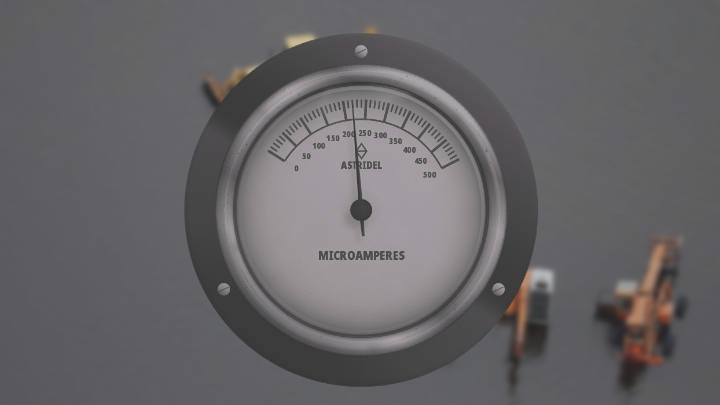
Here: **220** µA
